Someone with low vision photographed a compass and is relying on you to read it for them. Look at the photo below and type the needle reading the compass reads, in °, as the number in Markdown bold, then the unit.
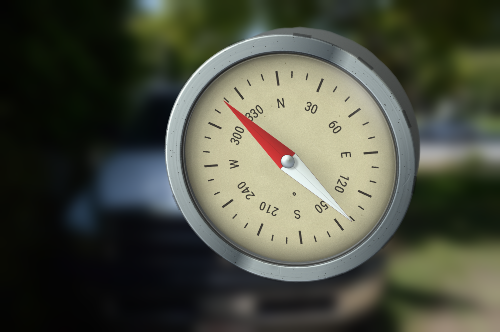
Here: **320** °
